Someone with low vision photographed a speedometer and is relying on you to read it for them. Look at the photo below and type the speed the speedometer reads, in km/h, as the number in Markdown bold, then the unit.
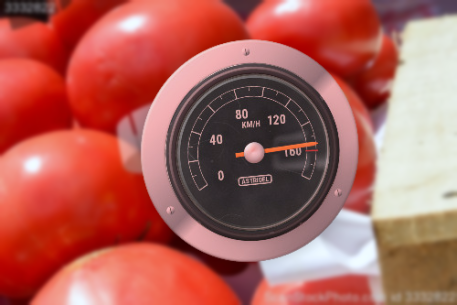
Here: **155** km/h
